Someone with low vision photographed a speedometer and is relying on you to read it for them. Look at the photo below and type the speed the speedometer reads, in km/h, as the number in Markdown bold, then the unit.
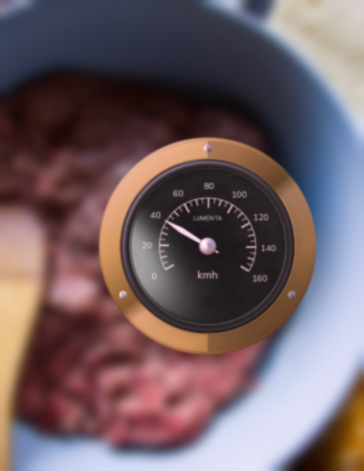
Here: **40** km/h
